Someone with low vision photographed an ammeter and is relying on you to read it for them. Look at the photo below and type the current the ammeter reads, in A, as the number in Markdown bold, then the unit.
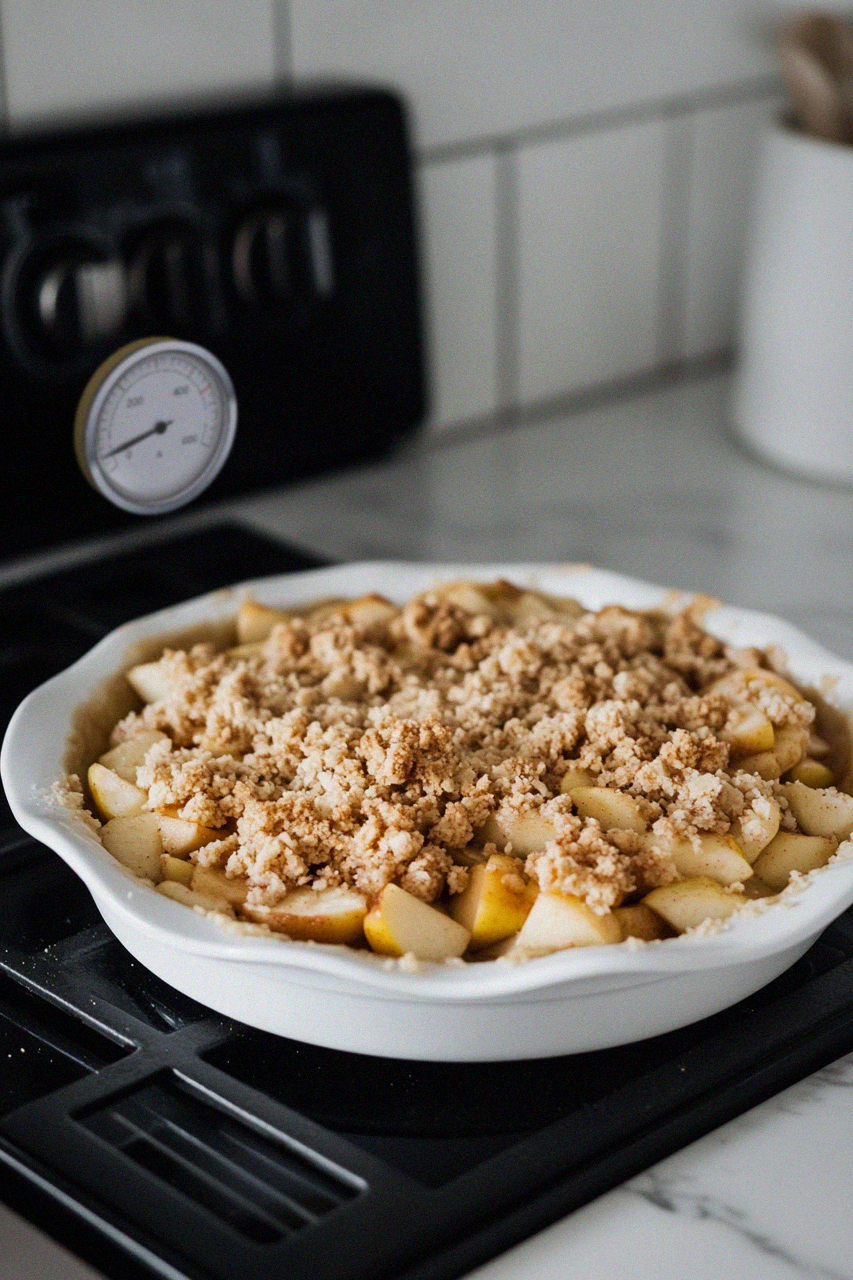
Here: **40** A
